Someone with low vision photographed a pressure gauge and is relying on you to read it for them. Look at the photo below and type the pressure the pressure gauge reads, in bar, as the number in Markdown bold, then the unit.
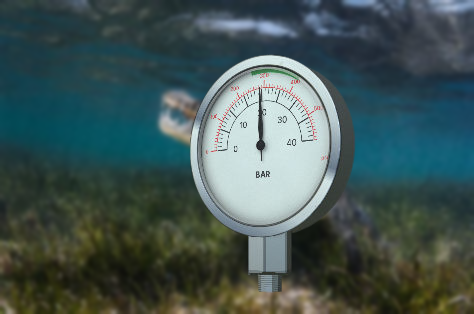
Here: **20** bar
